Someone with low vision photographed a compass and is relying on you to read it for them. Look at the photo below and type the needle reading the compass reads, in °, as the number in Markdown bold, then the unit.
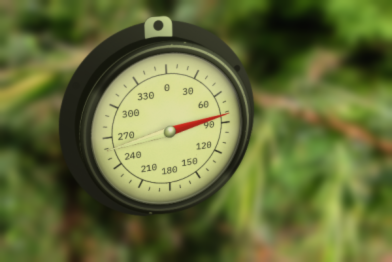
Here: **80** °
